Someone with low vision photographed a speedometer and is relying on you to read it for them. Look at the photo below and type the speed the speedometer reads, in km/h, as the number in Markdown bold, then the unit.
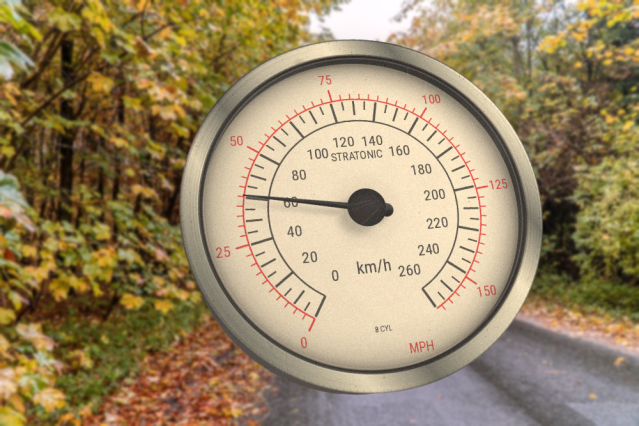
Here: **60** km/h
